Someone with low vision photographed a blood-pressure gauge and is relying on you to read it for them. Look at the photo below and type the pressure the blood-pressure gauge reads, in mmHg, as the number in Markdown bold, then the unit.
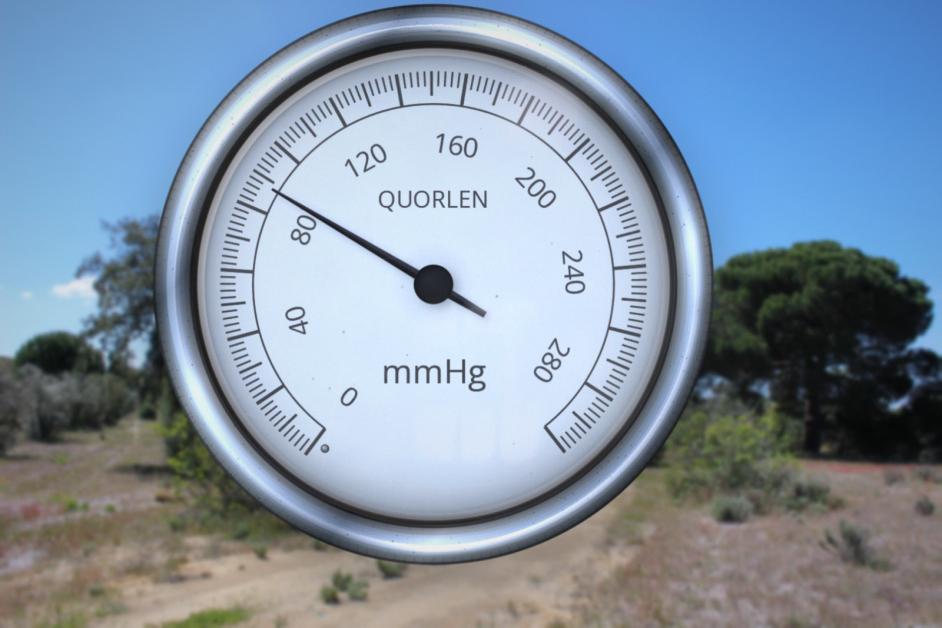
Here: **88** mmHg
